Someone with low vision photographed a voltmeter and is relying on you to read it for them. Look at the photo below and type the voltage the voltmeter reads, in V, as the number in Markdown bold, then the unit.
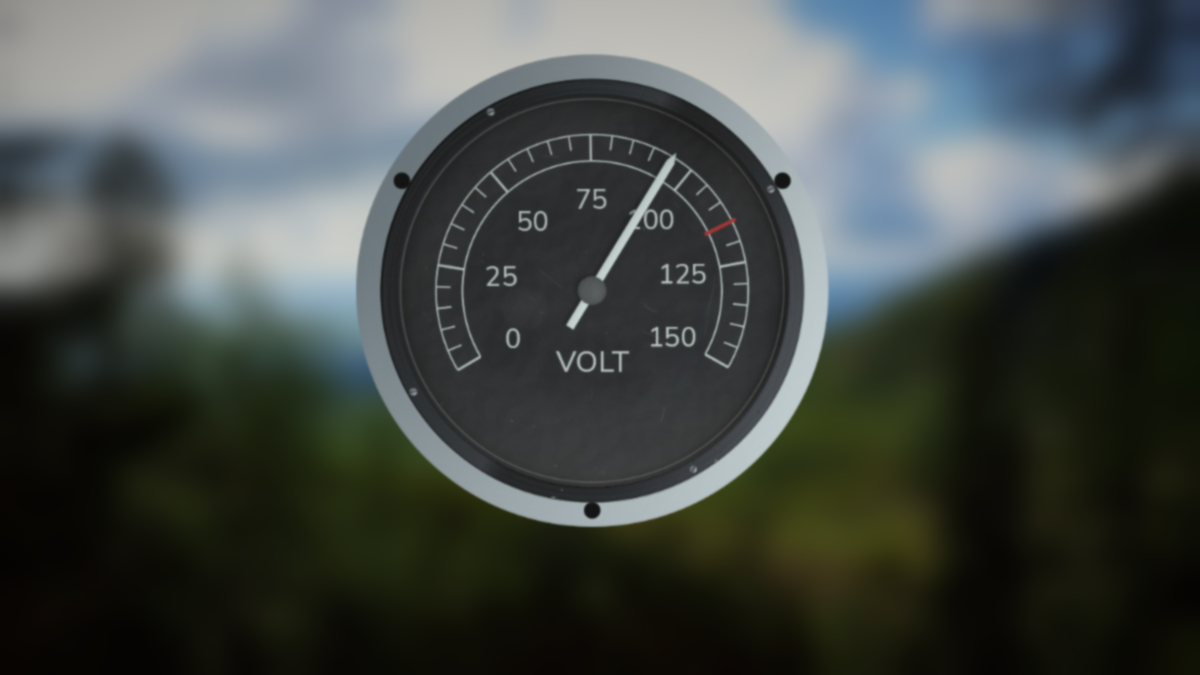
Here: **95** V
